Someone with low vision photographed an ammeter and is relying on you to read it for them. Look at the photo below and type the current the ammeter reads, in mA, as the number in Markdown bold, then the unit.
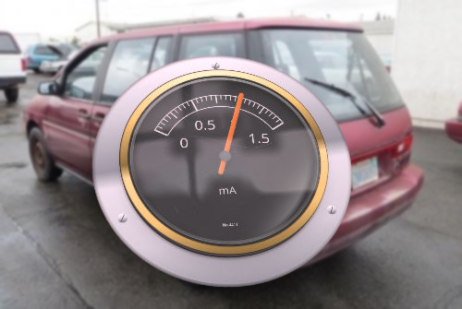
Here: **1** mA
